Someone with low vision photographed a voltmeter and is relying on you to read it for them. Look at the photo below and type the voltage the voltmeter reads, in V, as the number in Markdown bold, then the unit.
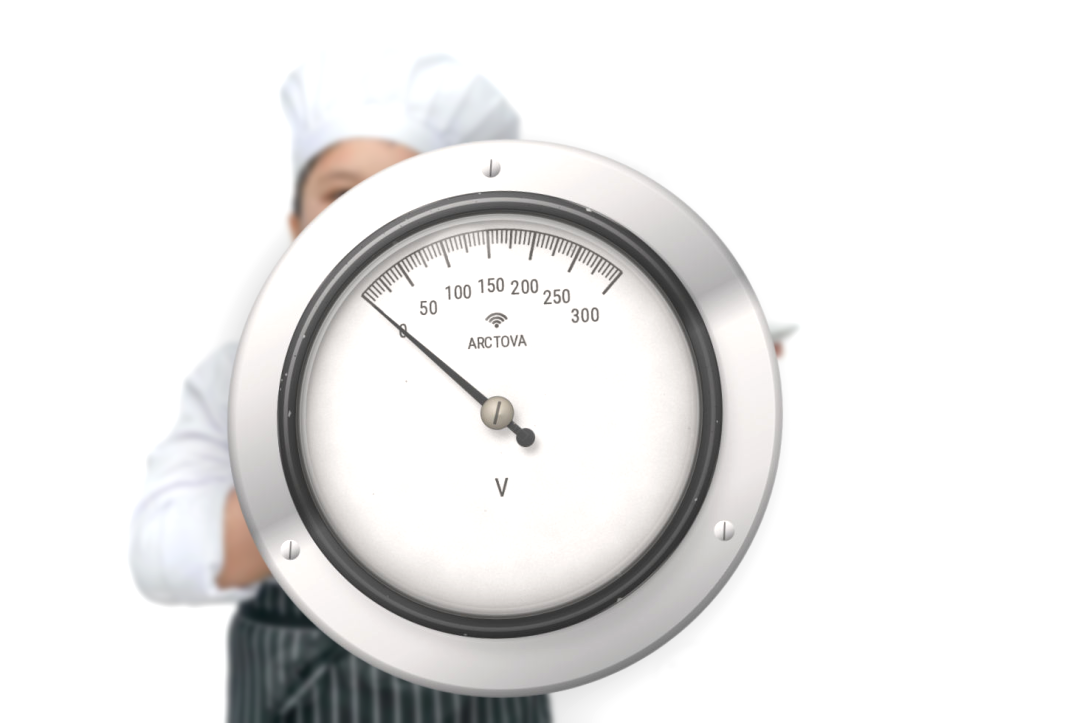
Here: **0** V
